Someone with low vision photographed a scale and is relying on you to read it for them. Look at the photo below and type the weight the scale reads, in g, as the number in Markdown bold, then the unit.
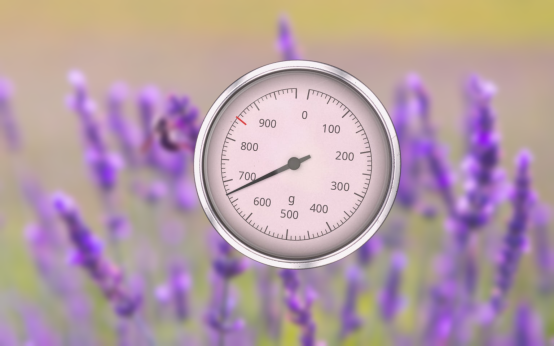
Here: **670** g
